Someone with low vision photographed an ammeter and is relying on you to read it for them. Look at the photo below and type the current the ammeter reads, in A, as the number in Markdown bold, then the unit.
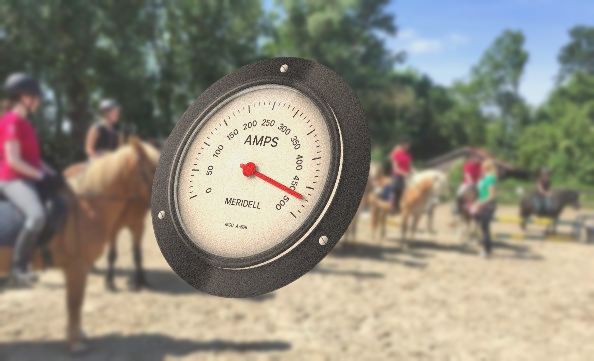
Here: **470** A
